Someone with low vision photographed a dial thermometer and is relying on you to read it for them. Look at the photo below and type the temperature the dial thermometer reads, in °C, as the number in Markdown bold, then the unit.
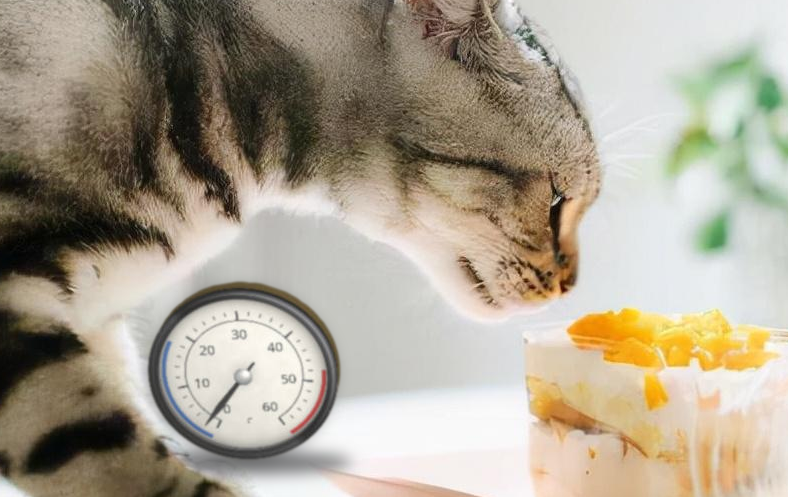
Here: **2** °C
